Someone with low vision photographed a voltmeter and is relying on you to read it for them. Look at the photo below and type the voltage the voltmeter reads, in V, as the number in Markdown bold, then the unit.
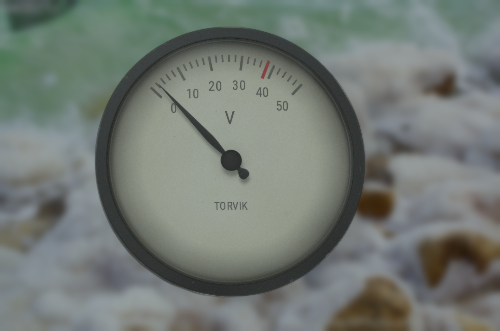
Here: **2** V
